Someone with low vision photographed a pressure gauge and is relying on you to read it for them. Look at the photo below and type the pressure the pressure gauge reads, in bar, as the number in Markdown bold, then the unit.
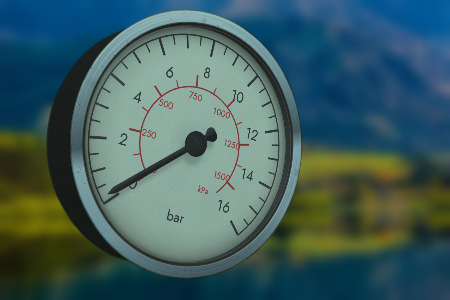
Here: **0.25** bar
